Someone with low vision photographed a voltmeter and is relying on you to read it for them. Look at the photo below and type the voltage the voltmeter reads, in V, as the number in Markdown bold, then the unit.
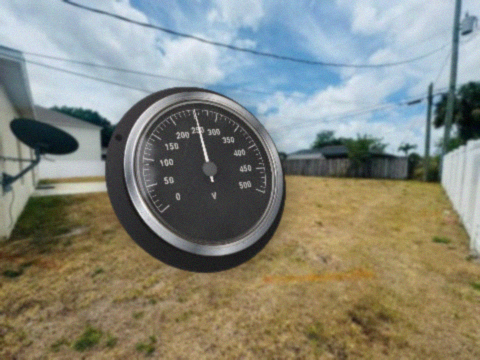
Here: **250** V
